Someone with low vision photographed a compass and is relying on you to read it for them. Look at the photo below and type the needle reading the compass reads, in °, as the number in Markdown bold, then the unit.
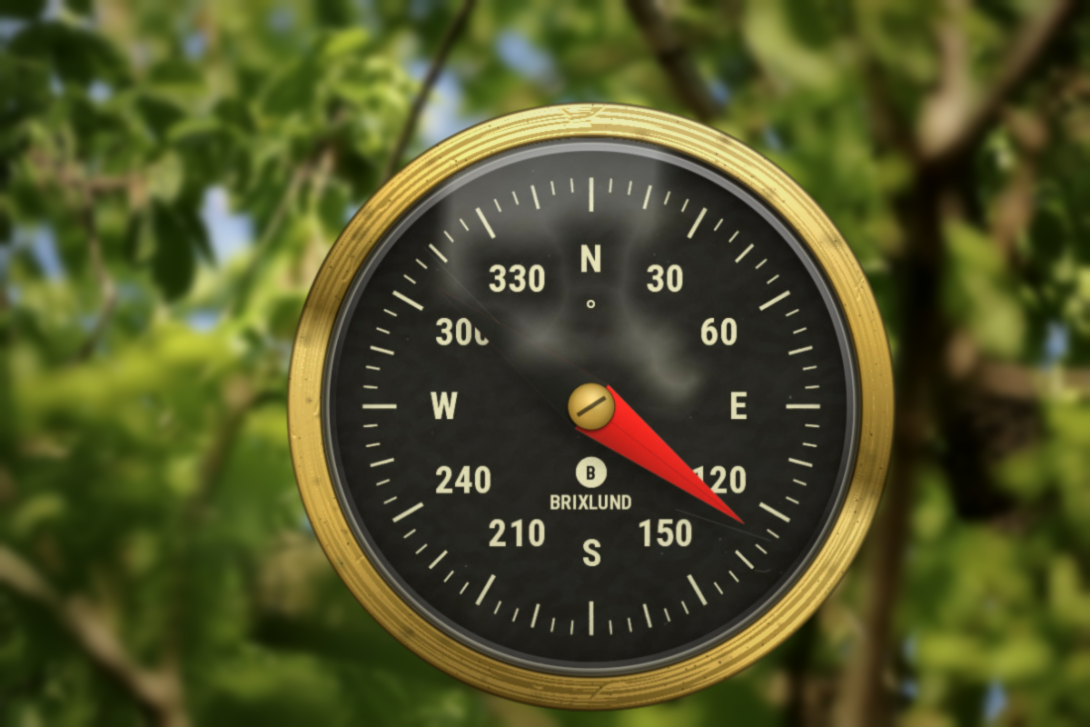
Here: **127.5** °
